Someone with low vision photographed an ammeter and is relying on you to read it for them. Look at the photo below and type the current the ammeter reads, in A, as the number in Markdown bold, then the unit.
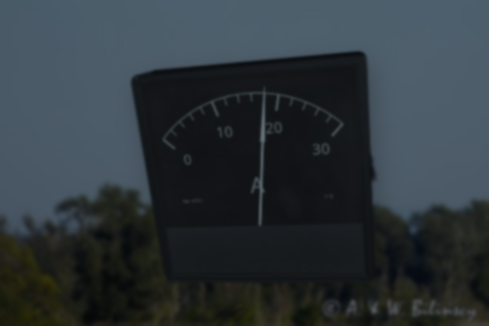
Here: **18** A
